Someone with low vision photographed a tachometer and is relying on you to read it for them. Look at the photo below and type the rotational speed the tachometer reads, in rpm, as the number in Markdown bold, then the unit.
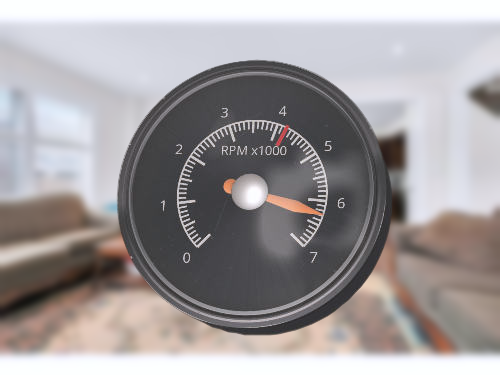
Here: **6300** rpm
